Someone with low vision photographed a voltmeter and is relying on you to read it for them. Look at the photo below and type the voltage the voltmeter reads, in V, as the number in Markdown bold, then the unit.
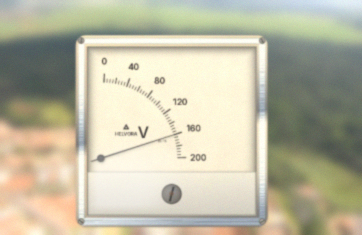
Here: **160** V
